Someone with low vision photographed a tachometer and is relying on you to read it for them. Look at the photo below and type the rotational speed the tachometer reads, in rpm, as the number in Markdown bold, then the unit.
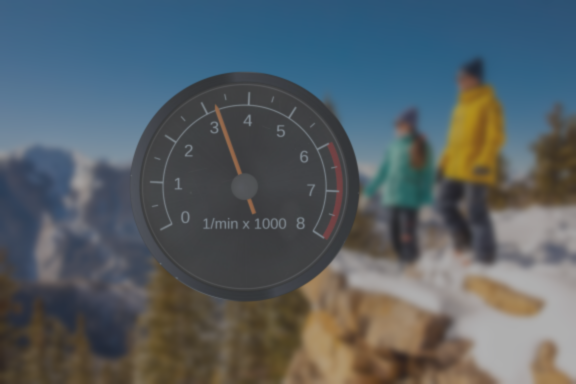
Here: **3250** rpm
